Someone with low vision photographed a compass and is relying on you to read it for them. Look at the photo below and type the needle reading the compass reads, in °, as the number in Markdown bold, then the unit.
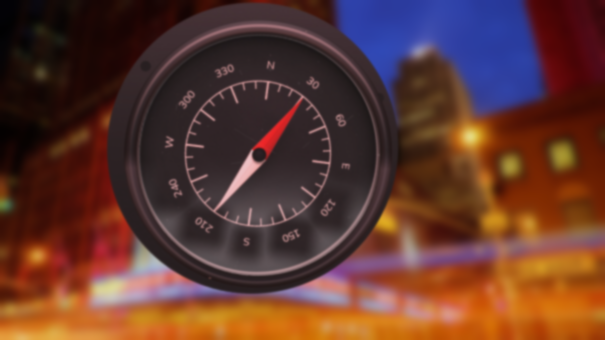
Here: **30** °
